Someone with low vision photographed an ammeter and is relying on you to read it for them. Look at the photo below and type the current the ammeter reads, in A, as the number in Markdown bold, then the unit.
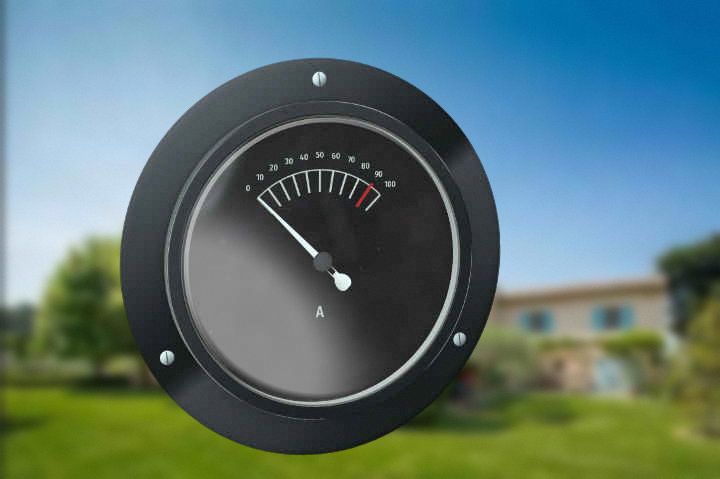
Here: **0** A
